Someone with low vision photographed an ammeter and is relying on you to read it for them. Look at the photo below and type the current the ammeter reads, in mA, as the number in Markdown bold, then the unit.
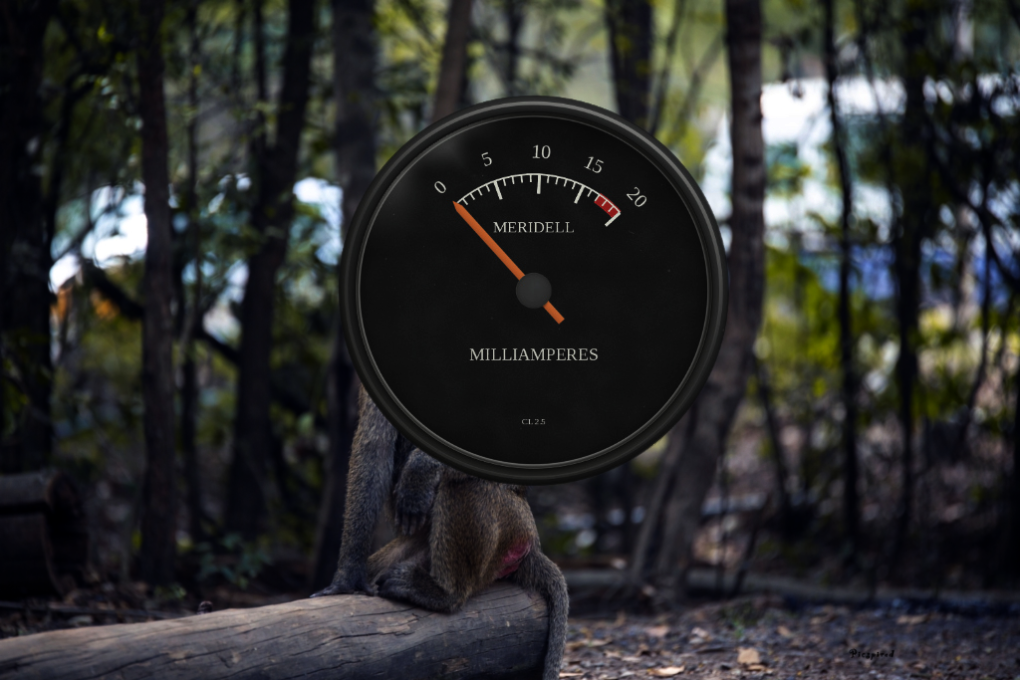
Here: **0** mA
